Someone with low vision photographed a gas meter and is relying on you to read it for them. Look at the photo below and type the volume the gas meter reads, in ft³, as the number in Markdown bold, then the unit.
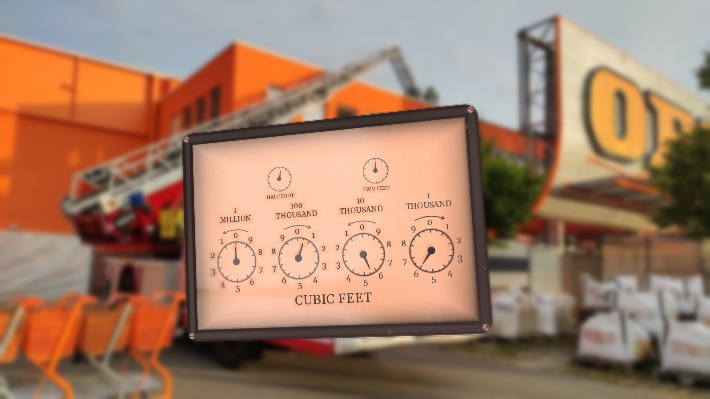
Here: **5600** ft³
